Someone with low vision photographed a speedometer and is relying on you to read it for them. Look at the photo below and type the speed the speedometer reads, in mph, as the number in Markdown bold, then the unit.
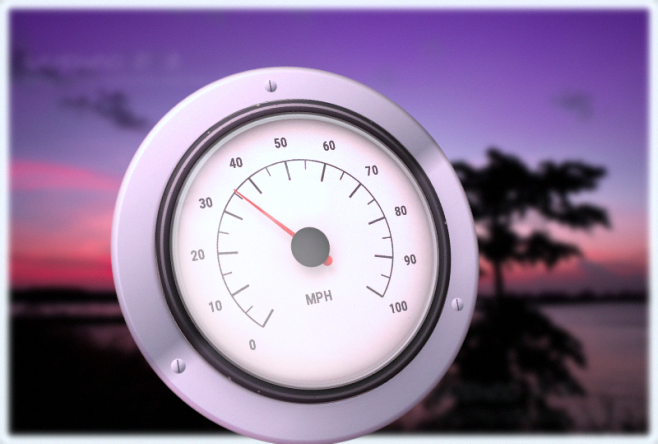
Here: **35** mph
